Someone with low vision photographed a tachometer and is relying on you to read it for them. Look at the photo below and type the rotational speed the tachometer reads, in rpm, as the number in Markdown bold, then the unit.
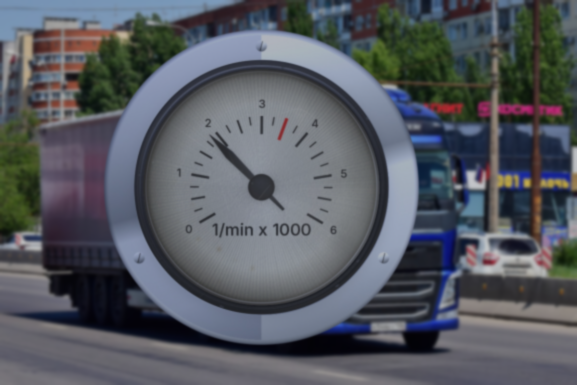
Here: **1875** rpm
